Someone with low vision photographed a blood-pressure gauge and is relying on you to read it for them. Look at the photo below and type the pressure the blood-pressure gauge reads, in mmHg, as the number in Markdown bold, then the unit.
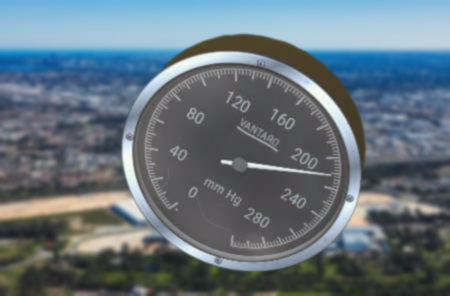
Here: **210** mmHg
